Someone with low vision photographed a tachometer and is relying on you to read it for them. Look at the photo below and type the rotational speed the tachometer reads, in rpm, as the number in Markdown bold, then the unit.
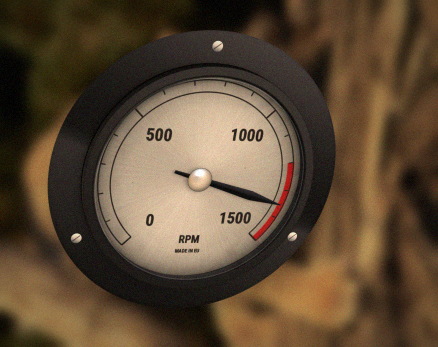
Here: **1350** rpm
